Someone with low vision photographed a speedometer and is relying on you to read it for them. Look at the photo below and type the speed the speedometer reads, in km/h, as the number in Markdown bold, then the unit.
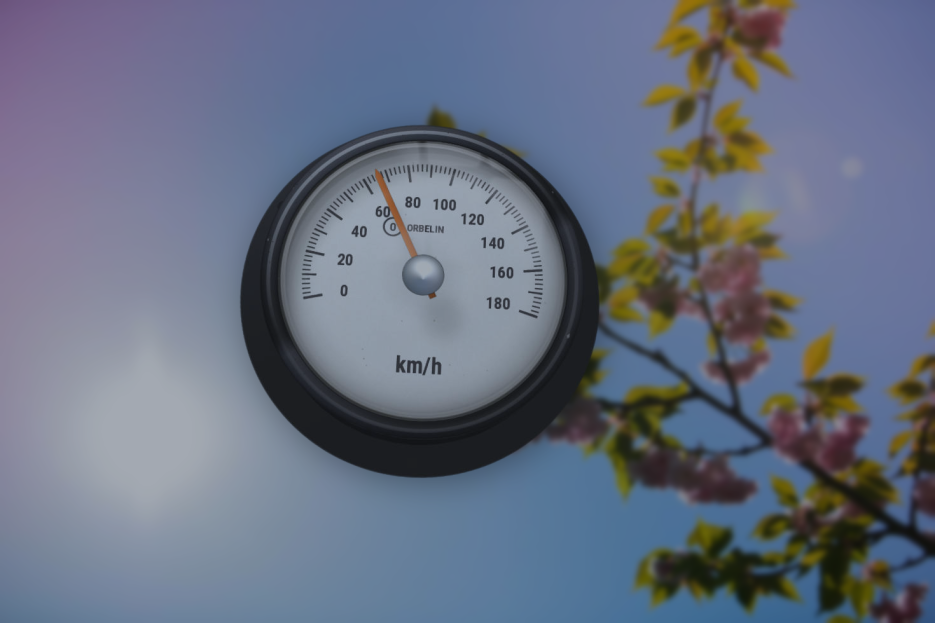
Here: **66** km/h
